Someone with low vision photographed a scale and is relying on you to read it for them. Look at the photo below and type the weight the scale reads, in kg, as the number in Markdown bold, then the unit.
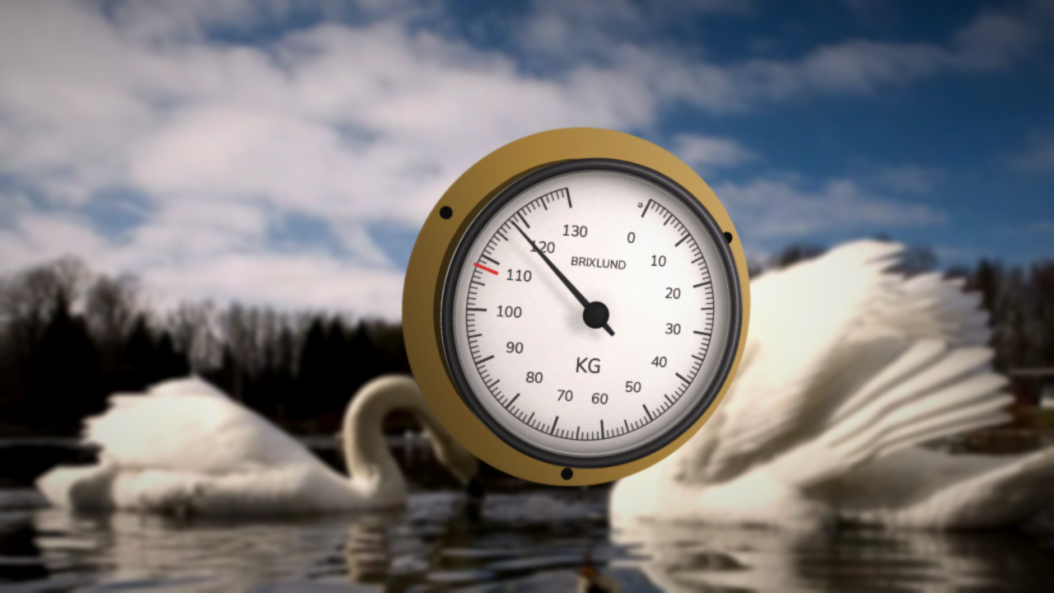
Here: **118** kg
